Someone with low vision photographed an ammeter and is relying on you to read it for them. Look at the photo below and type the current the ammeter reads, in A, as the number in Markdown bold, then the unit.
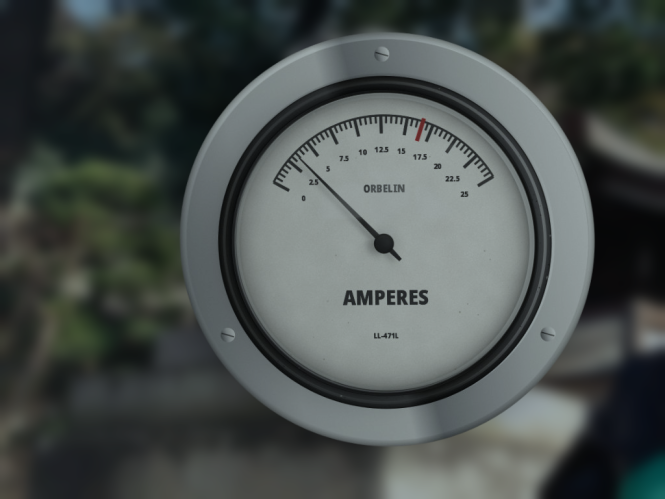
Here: **3.5** A
